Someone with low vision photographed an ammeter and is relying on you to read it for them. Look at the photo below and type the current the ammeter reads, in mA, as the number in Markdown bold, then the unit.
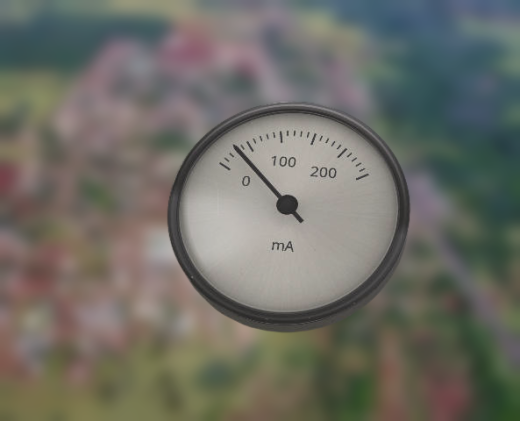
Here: **30** mA
